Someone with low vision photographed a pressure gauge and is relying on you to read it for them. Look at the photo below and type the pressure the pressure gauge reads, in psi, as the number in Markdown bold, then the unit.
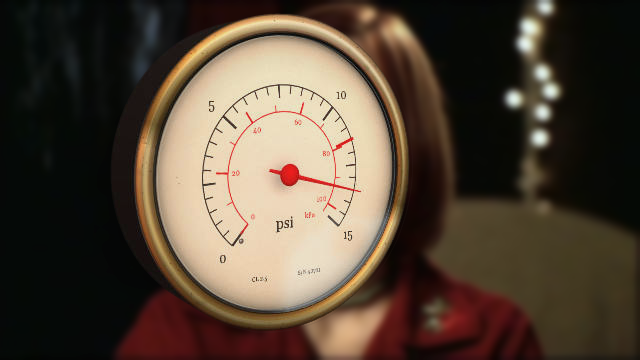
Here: **13.5** psi
